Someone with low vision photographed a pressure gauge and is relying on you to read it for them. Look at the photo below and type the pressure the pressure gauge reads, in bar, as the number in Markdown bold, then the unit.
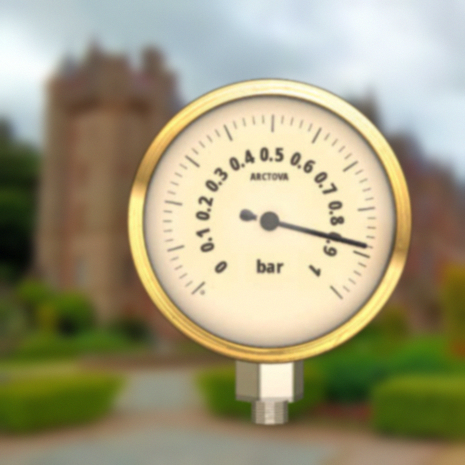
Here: **0.88** bar
